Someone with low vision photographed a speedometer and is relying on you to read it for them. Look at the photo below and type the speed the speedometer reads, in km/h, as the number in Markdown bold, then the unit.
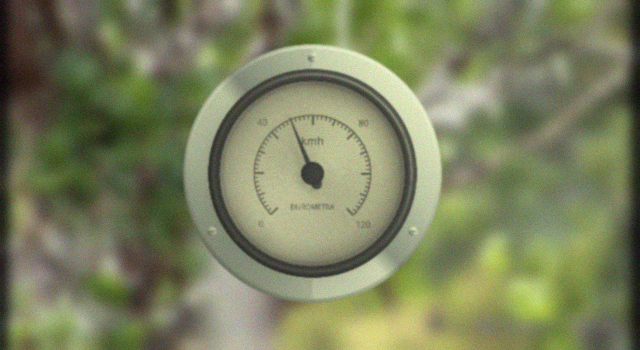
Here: **50** km/h
